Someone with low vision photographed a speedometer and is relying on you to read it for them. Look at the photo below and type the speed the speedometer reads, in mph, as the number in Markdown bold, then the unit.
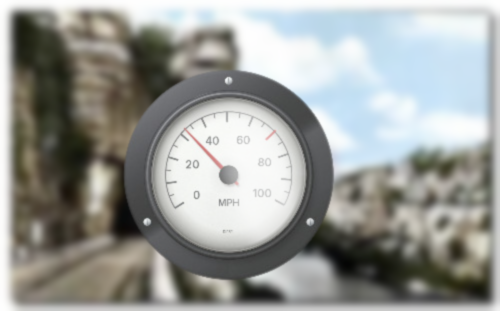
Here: **32.5** mph
